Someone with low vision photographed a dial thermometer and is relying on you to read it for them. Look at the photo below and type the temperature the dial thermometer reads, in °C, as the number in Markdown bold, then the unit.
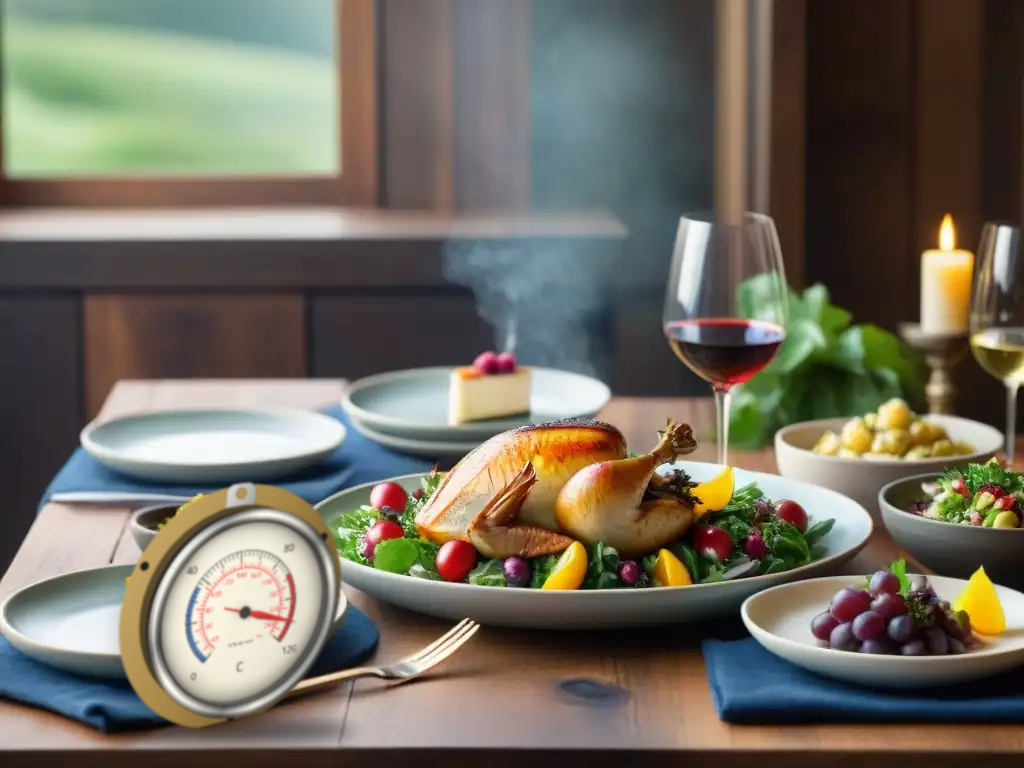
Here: **110** °C
